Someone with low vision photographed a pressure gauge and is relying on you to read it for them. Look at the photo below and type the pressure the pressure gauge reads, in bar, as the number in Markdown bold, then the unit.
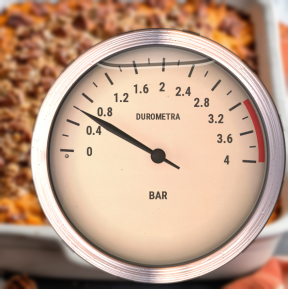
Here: **0.6** bar
